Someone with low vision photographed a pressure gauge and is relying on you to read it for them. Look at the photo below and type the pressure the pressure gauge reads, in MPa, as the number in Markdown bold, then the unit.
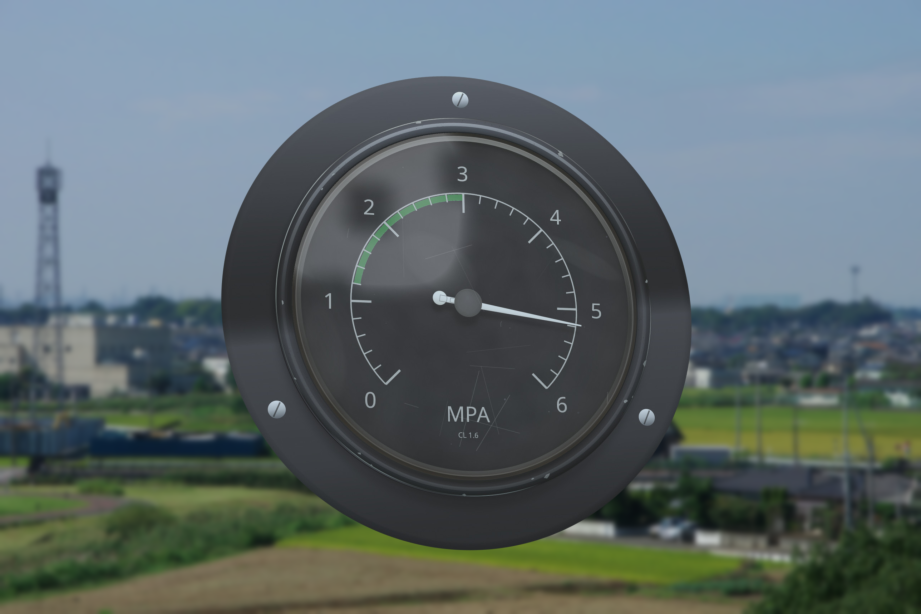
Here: **5.2** MPa
